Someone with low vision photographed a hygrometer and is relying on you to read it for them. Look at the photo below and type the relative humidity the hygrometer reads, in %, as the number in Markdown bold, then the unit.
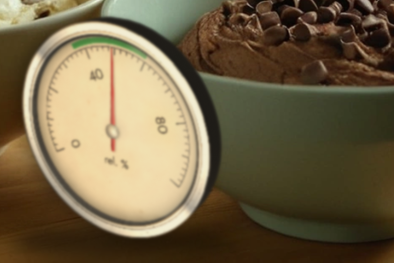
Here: **50** %
